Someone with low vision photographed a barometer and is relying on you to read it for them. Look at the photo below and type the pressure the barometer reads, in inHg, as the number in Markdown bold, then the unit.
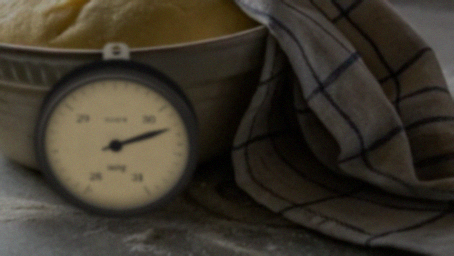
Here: **30.2** inHg
